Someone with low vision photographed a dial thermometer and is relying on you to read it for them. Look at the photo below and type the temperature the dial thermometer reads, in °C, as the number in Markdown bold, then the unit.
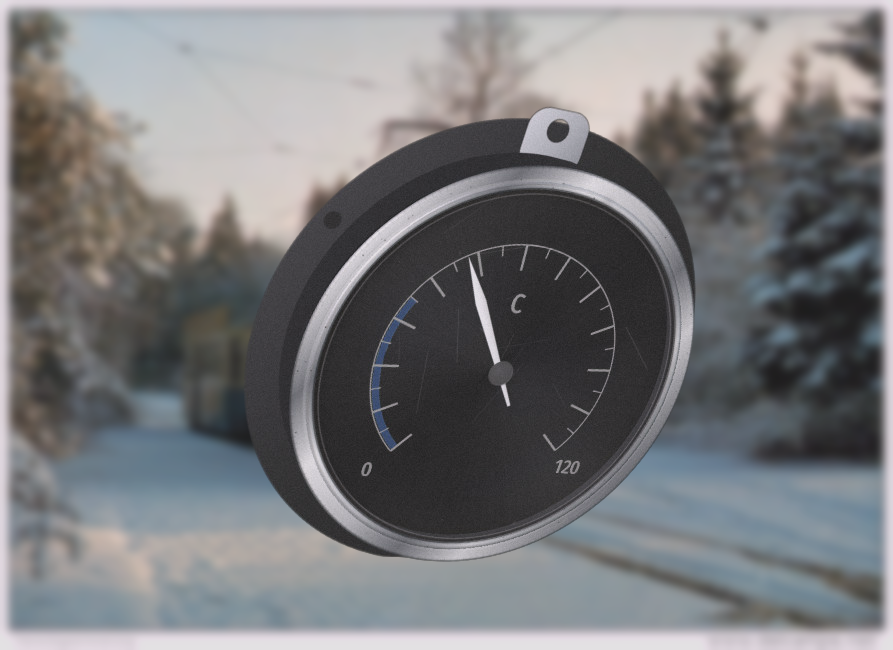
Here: **47.5** °C
